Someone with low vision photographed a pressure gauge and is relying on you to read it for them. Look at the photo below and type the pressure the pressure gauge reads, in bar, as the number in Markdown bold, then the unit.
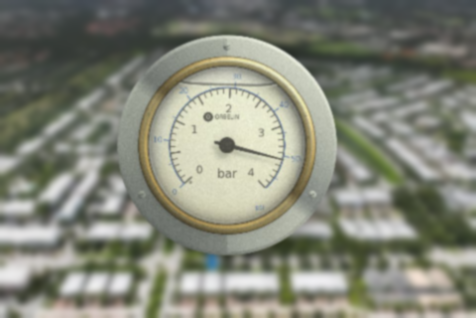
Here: **3.5** bar
